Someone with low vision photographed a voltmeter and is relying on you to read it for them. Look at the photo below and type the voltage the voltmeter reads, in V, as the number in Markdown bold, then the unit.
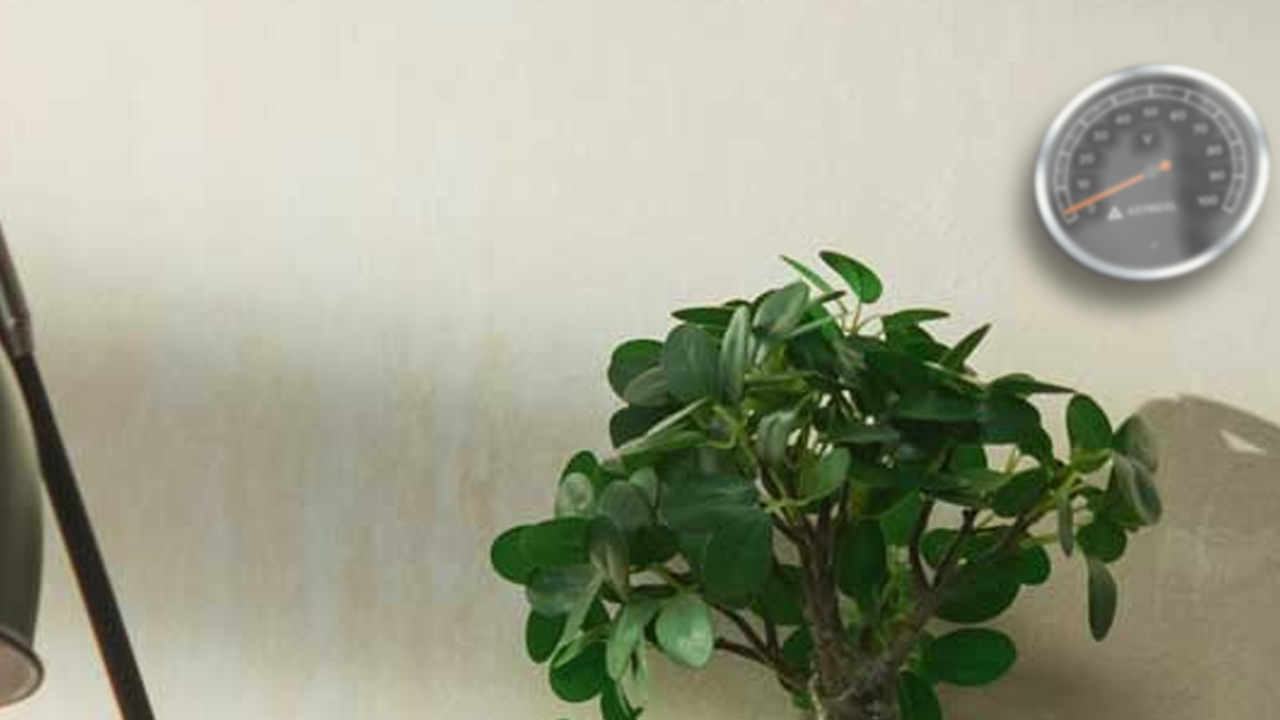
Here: **2.5** V
